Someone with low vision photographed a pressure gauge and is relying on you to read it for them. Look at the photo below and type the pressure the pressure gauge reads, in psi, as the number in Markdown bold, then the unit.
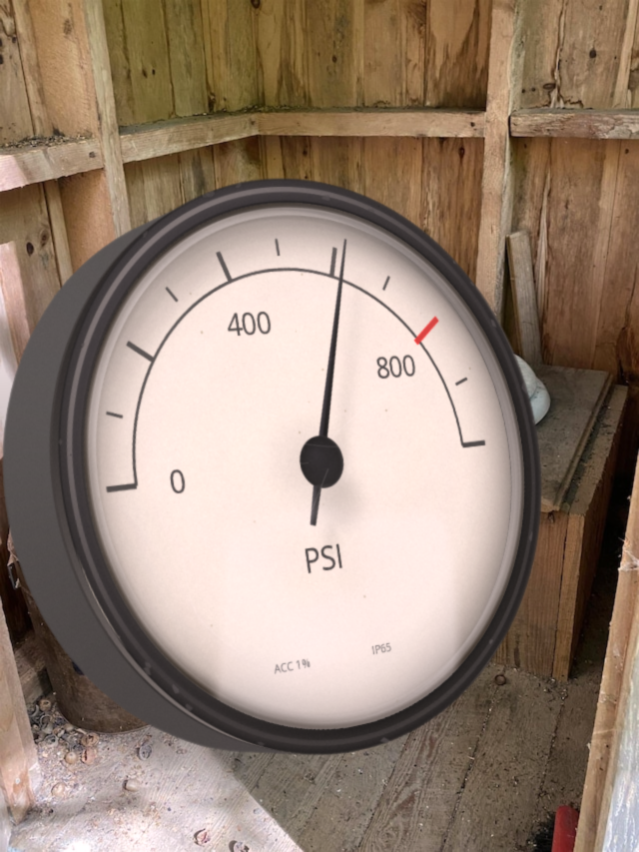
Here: **600** psi
